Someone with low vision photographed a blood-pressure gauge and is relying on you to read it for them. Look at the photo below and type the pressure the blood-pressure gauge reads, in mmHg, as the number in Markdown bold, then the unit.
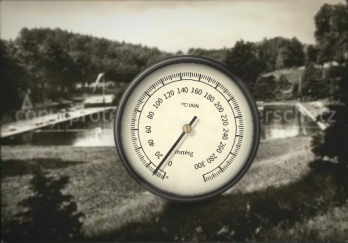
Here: **10** mmHg
